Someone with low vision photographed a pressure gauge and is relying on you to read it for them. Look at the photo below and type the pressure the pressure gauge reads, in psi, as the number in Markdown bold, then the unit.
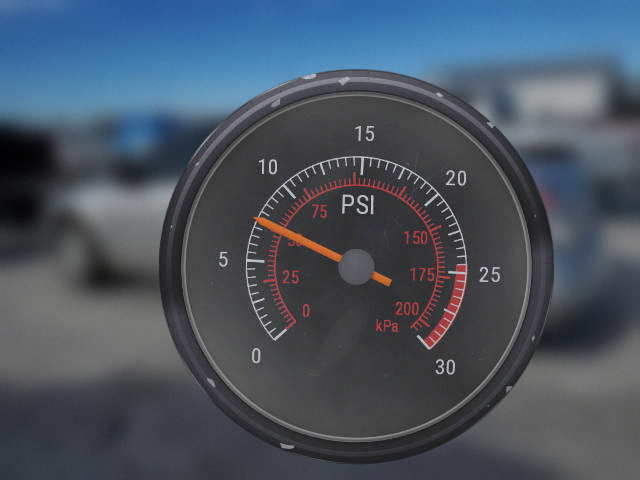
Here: **7.5** psi
